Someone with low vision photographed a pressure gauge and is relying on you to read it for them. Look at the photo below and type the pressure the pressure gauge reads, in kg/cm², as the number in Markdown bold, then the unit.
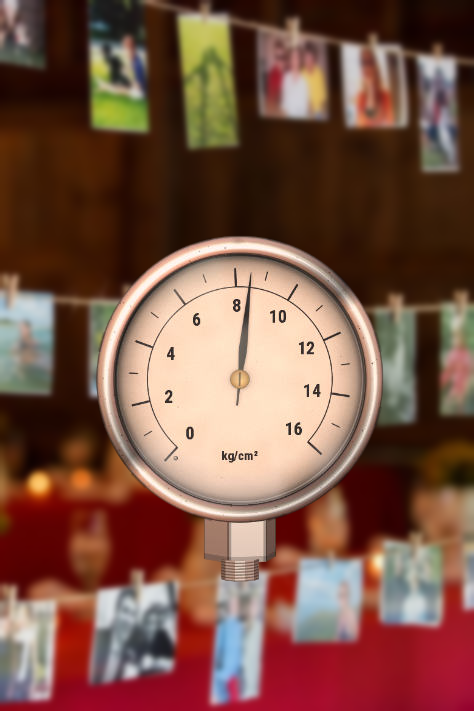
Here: **8.5** kg/cm²
